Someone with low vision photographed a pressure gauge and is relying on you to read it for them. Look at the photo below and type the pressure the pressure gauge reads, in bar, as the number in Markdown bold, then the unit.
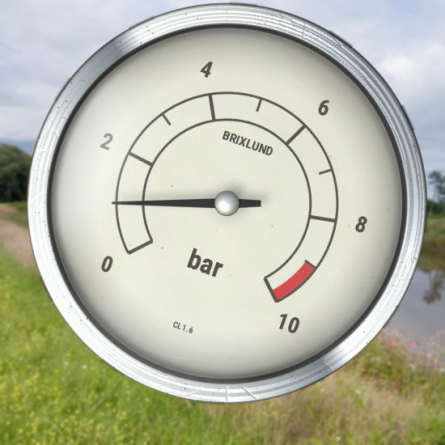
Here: **1** bar
